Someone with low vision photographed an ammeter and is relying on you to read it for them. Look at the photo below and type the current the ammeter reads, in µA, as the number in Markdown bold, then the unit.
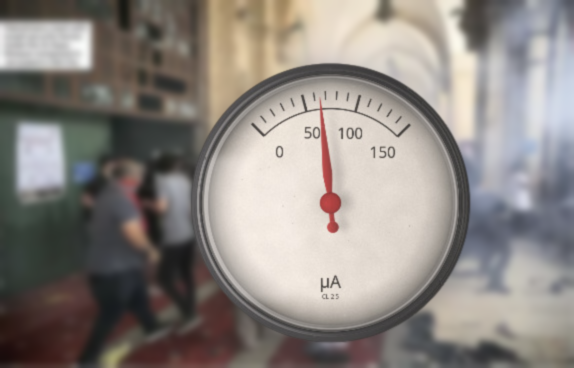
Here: **65** µA
